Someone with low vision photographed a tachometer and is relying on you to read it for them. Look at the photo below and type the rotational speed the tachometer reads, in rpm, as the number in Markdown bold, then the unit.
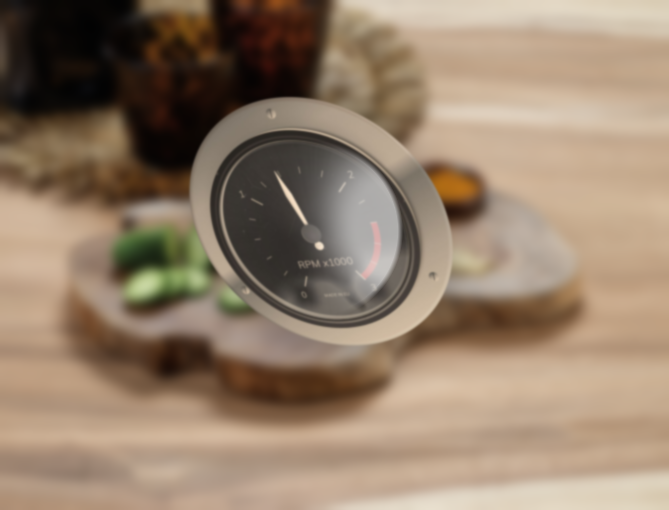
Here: **1400** rpm
